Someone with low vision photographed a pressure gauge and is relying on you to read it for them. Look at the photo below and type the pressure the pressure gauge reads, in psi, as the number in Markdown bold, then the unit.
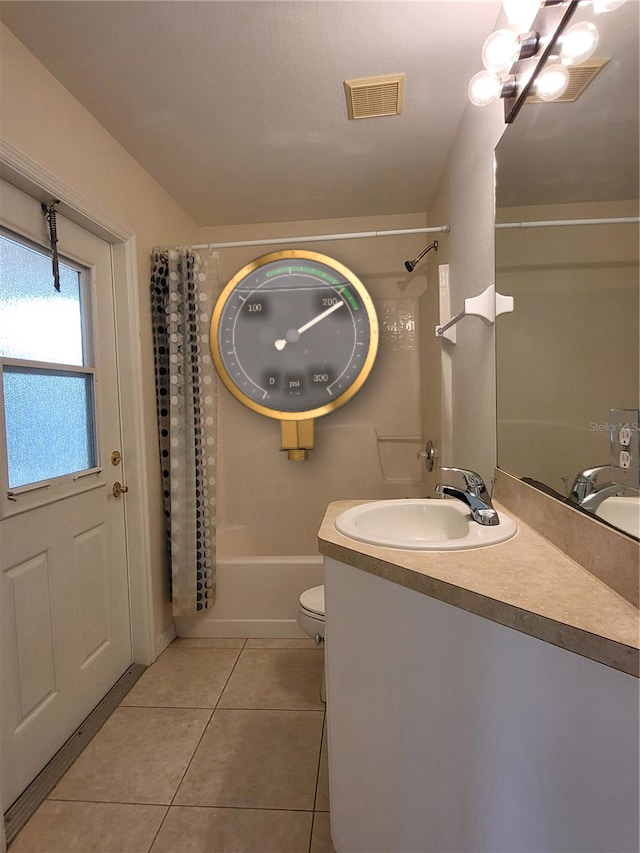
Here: **210** psi
